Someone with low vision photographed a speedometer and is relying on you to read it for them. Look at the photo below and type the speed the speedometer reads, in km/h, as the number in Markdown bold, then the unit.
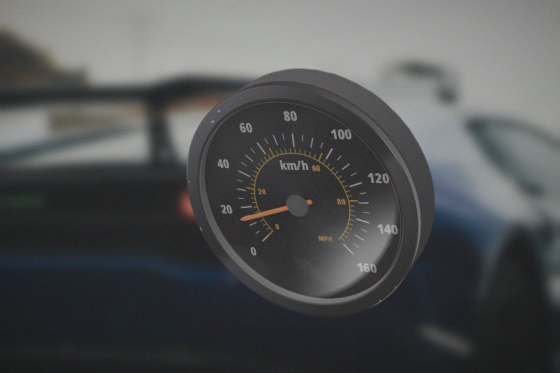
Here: **15** km/h
